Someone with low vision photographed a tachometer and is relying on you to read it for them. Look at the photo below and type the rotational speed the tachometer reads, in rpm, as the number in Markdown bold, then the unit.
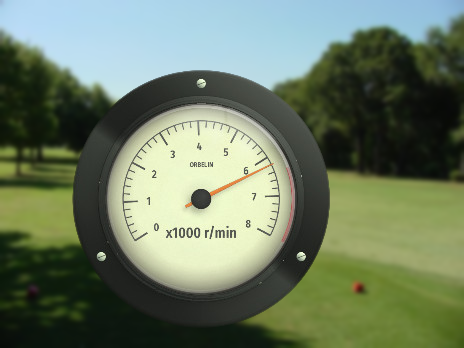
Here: **6200** rpm
